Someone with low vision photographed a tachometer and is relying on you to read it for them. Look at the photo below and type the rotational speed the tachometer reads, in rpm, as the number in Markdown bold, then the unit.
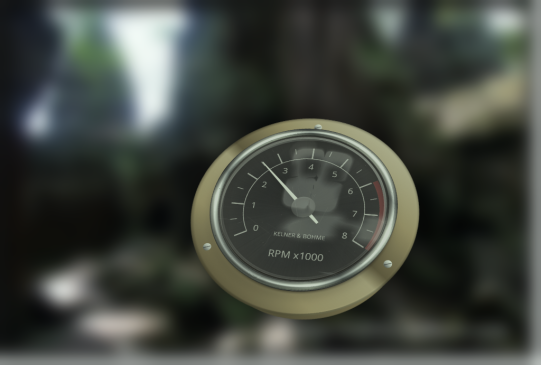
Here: **2500** rpm
